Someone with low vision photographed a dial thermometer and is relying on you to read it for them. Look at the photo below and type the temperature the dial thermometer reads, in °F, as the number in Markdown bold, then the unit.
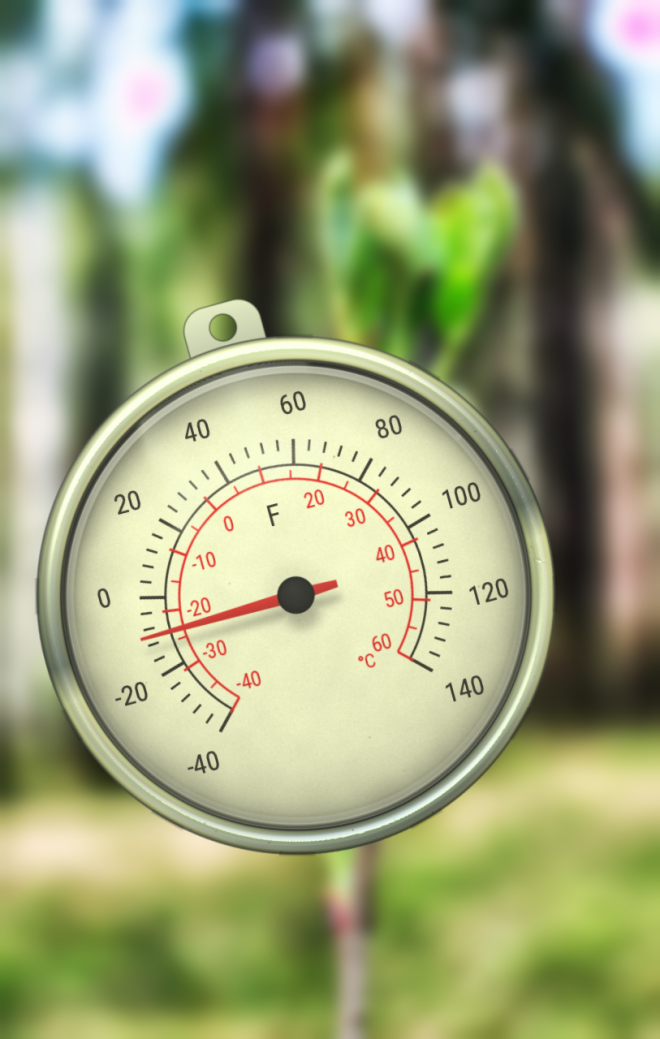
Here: **-10** °F
